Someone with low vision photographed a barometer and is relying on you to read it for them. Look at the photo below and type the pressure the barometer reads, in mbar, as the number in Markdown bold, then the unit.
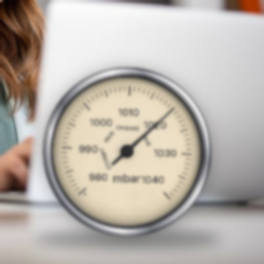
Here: **1020** mbar
